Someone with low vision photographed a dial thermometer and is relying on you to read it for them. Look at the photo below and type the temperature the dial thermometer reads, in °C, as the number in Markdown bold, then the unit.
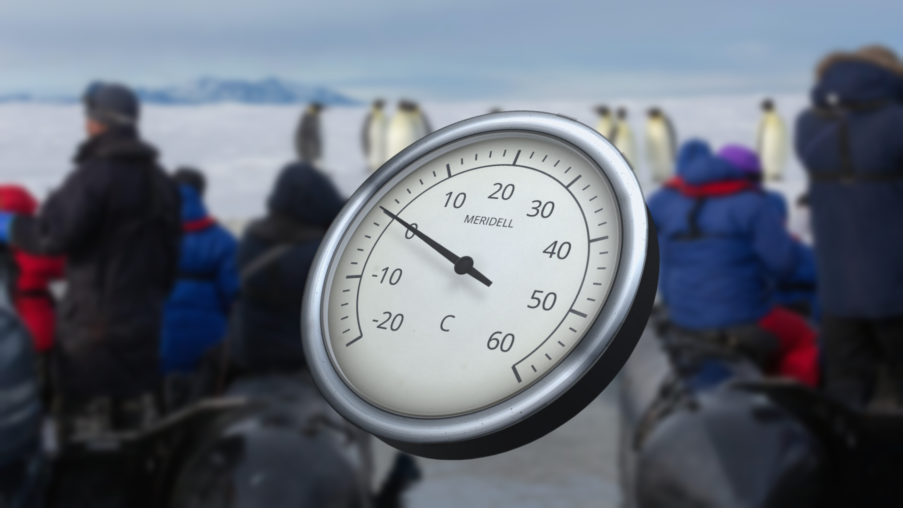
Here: **0** °C
